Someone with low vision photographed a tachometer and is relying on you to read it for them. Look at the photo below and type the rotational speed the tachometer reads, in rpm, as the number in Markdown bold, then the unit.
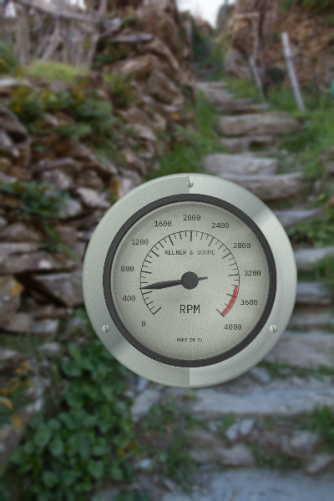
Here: **500** rpm
